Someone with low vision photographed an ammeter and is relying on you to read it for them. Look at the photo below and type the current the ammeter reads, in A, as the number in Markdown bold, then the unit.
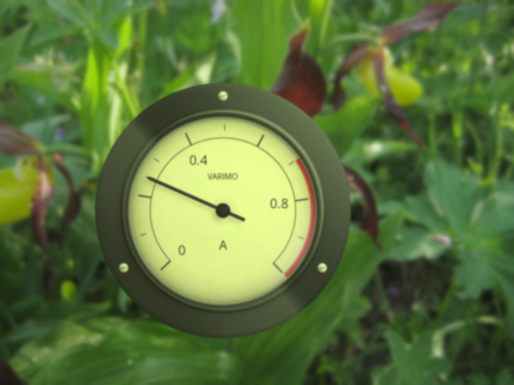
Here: **0.25** A
